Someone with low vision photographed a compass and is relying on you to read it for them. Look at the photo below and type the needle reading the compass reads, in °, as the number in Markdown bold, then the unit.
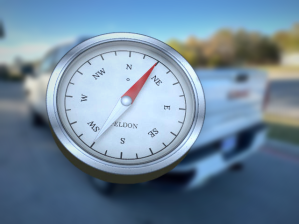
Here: **30** °
